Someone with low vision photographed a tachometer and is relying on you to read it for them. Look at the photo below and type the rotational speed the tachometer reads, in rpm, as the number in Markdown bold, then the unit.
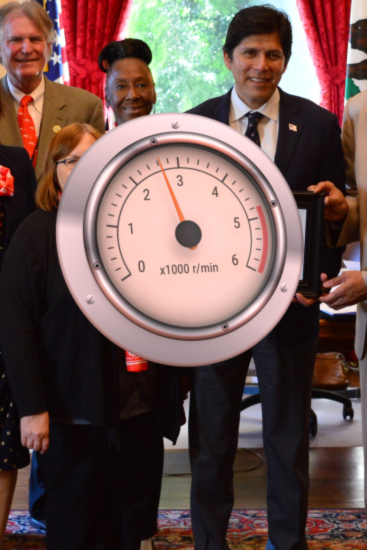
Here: **2600** rpm
